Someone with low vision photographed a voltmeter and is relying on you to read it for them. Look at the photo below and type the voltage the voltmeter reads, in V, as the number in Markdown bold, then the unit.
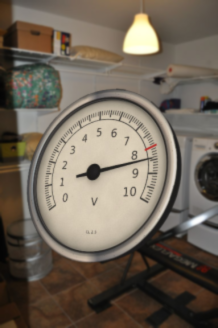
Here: **8.5** V
